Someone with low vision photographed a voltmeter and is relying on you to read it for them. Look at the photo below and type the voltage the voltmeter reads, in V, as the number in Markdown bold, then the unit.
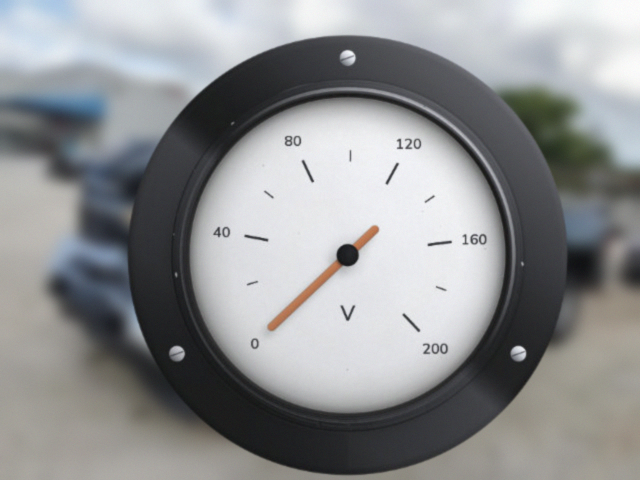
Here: **0** V
